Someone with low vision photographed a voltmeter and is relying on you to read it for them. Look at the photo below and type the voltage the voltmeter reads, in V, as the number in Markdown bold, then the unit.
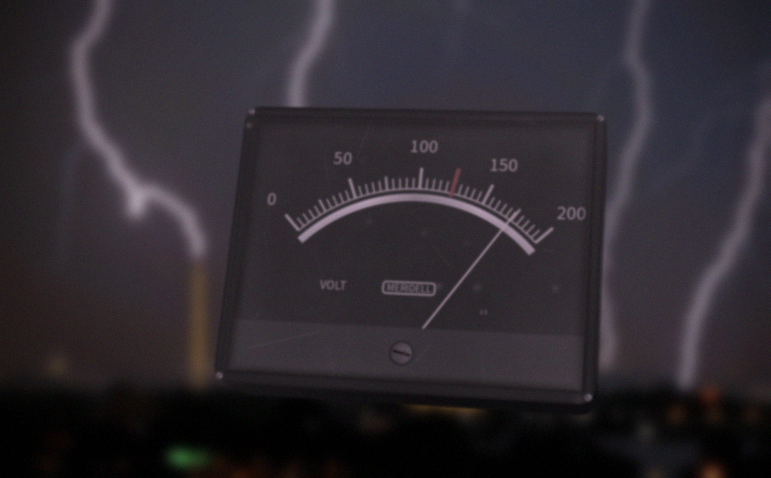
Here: **175** V
